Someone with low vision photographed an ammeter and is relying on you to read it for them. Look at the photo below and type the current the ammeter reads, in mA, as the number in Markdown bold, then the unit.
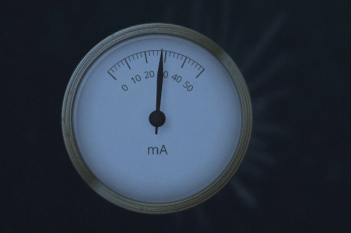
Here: **28** mA
